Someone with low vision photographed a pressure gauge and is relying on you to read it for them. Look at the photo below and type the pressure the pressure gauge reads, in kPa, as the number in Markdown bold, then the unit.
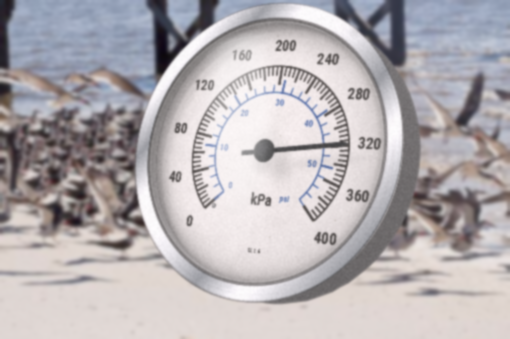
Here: **320** kPa
